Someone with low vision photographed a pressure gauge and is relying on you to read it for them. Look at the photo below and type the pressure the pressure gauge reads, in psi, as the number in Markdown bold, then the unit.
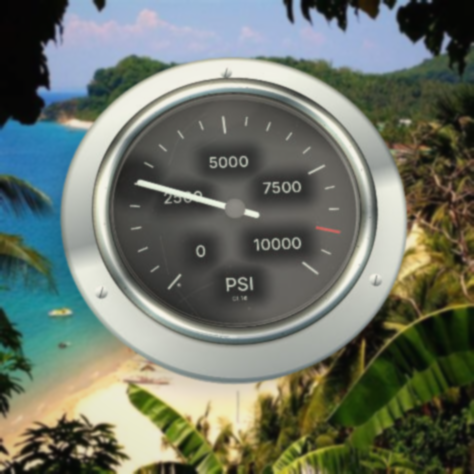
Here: **2500** psi
